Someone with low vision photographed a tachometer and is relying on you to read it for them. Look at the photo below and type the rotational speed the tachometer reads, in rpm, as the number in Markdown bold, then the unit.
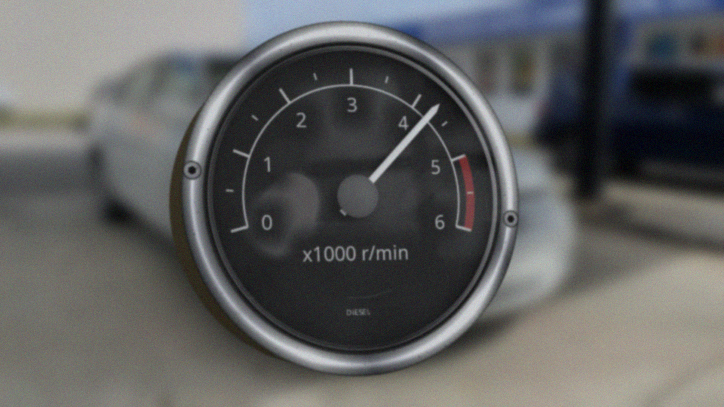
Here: **4250** rpm
